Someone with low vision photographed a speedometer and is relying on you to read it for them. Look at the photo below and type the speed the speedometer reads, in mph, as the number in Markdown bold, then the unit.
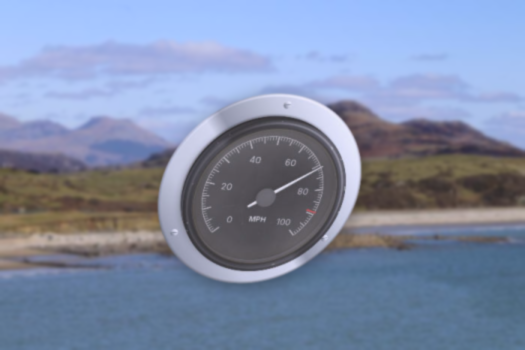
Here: **70** mph
